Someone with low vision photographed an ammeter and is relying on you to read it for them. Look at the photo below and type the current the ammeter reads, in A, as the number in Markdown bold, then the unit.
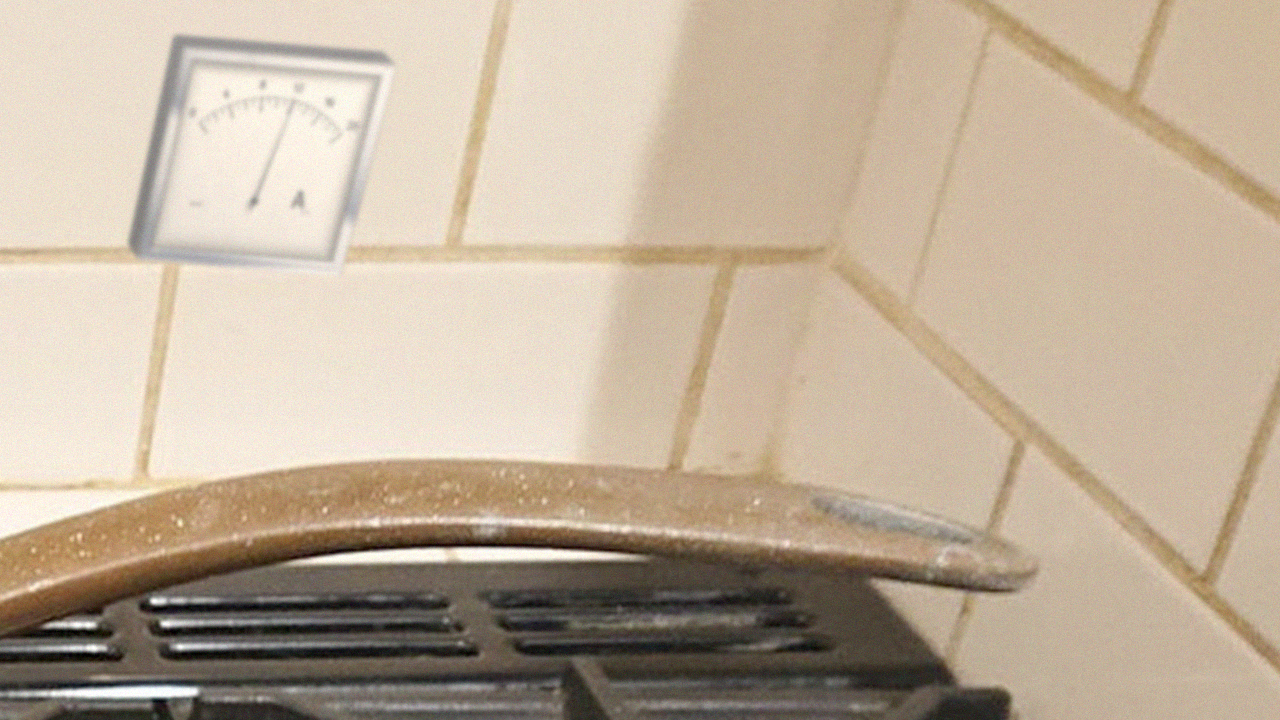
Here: **12** A
